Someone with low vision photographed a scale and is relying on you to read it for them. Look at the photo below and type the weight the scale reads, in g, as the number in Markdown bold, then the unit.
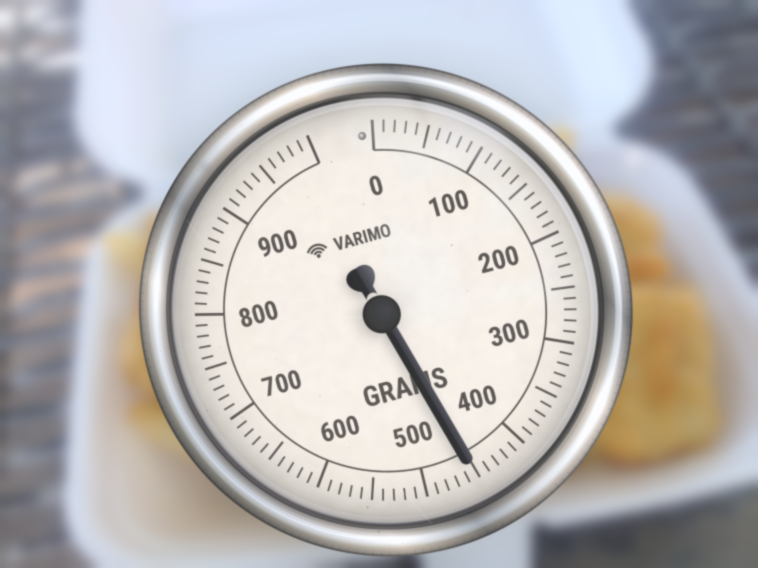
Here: **450** g
